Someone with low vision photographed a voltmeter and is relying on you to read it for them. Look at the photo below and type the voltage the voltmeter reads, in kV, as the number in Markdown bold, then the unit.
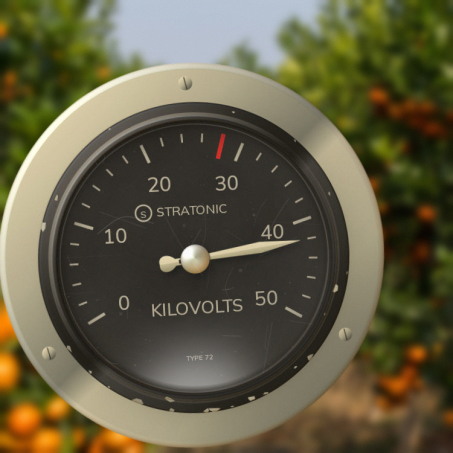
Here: **42** kV
